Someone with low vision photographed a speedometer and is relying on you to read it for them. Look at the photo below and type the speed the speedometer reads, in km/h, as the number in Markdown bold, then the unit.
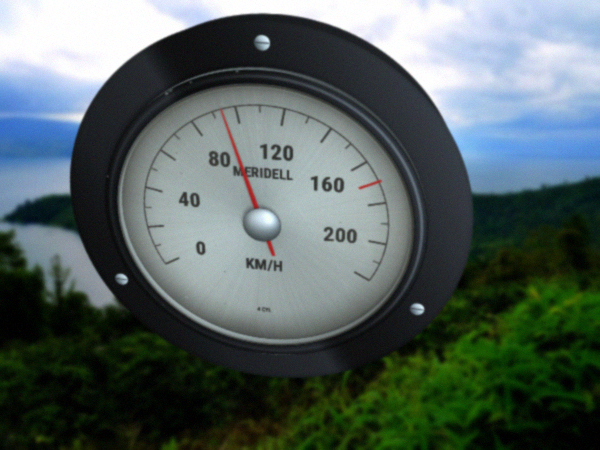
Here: **95** km/h
